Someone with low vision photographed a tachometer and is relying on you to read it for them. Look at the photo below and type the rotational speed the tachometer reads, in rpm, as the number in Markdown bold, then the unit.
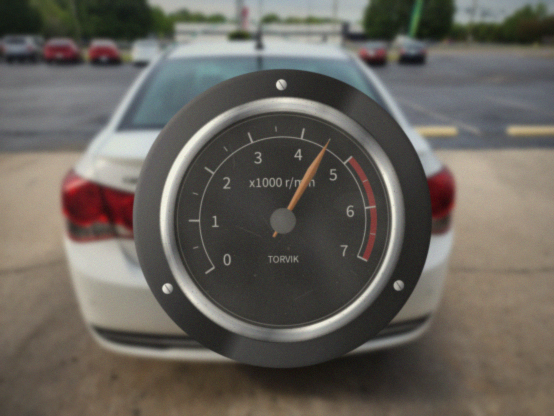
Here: **4500** rpm
